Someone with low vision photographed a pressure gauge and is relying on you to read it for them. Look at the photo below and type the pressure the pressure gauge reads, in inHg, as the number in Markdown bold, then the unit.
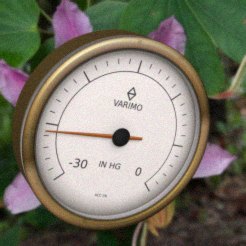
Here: **-25.5** inHg
